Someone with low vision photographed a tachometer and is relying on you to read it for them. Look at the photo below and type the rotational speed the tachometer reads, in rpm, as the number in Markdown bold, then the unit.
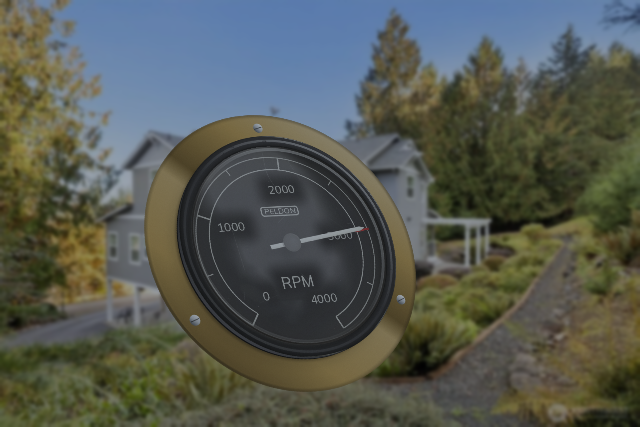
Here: **3000** rpm
